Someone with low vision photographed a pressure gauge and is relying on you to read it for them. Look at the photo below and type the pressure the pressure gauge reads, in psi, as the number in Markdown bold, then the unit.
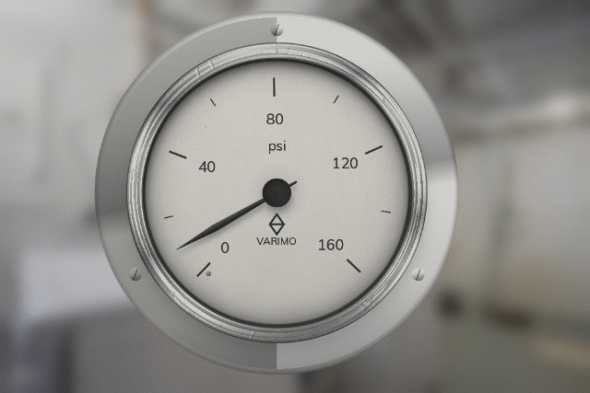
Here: **10** psi
